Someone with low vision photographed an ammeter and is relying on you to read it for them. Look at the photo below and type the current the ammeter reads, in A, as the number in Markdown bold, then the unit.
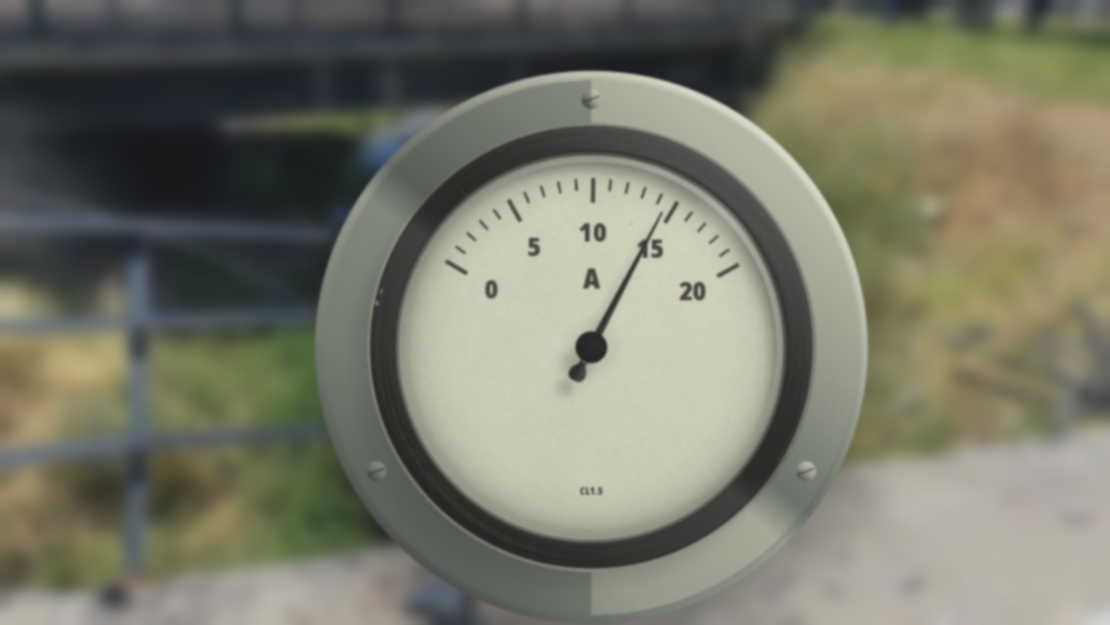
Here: **14.5** A
